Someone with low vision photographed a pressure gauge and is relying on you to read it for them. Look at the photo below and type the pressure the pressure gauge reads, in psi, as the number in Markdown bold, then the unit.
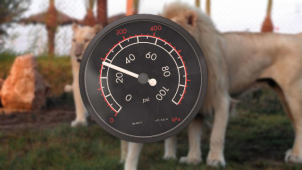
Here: **27.5** psi
